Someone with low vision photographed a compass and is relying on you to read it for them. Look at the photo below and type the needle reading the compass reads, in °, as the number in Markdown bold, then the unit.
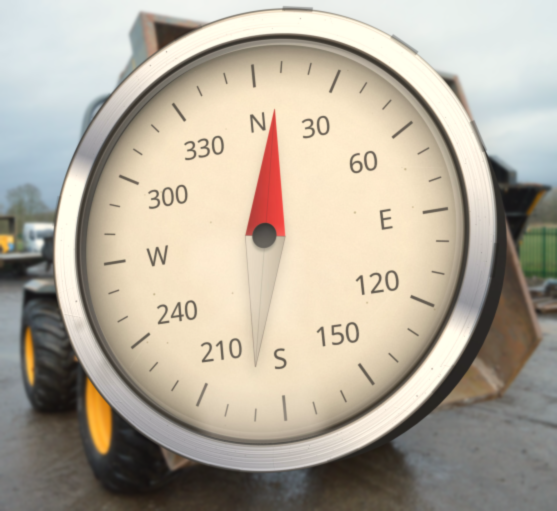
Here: **10** °
